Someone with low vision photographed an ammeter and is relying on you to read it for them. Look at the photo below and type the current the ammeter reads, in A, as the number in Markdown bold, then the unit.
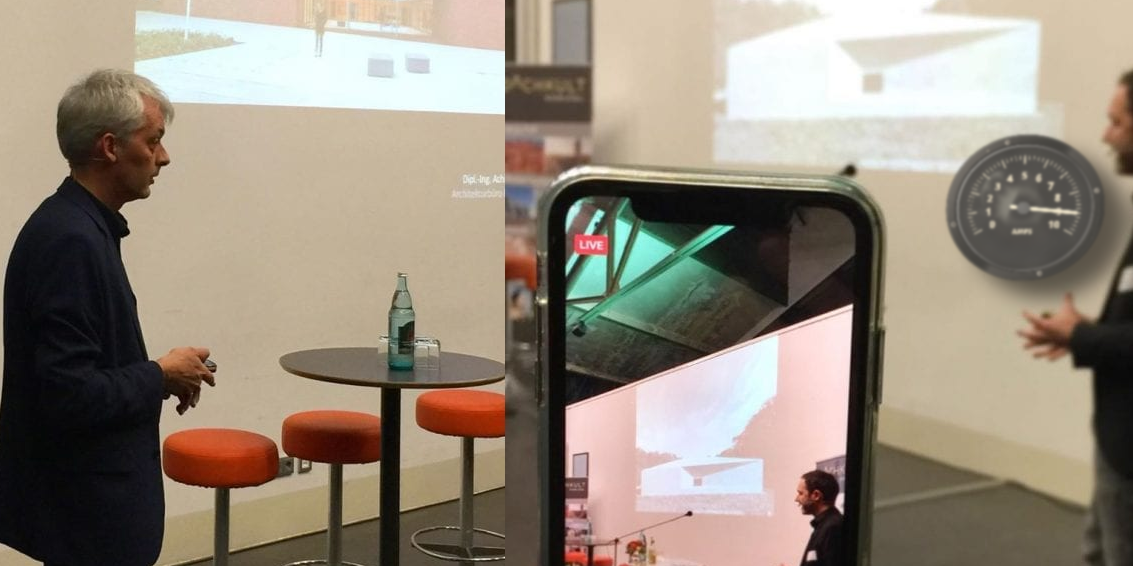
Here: **9** A
